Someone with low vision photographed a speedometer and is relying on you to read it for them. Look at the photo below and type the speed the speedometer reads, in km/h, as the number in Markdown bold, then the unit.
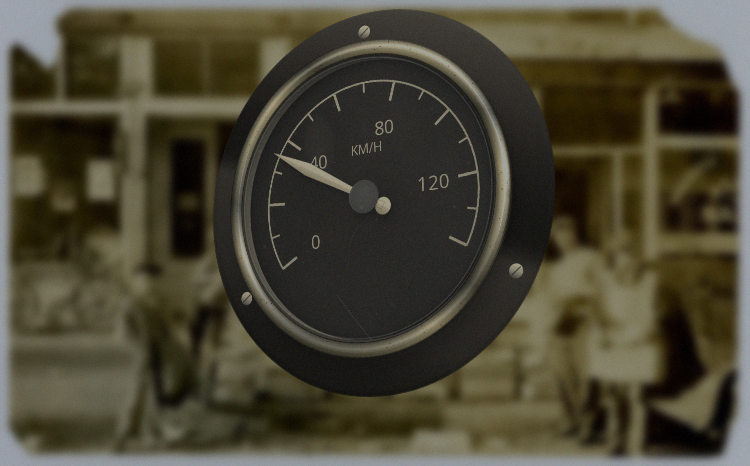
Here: **35** km/h
